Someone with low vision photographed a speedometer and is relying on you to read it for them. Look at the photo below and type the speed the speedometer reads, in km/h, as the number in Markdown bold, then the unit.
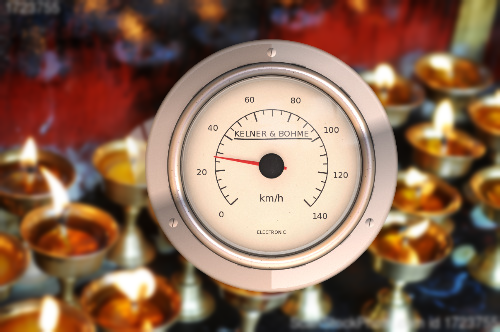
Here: **27.5** km/h
